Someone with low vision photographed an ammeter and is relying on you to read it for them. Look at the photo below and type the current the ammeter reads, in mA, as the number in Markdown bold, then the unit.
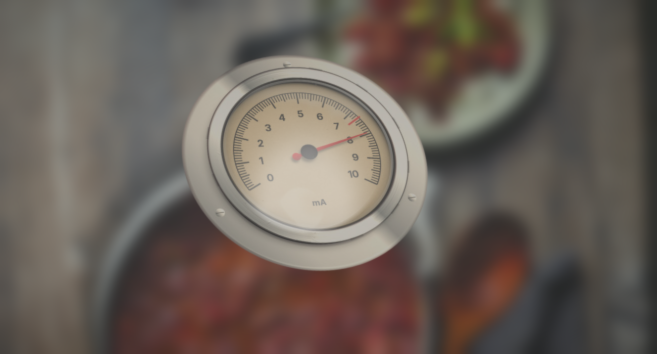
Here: **8** mA
